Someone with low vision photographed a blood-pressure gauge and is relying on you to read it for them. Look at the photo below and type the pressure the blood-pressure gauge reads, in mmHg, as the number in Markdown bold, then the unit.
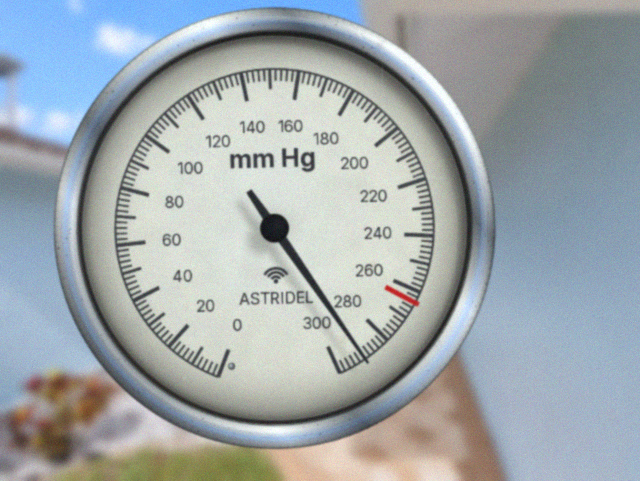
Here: **290** mmHg
